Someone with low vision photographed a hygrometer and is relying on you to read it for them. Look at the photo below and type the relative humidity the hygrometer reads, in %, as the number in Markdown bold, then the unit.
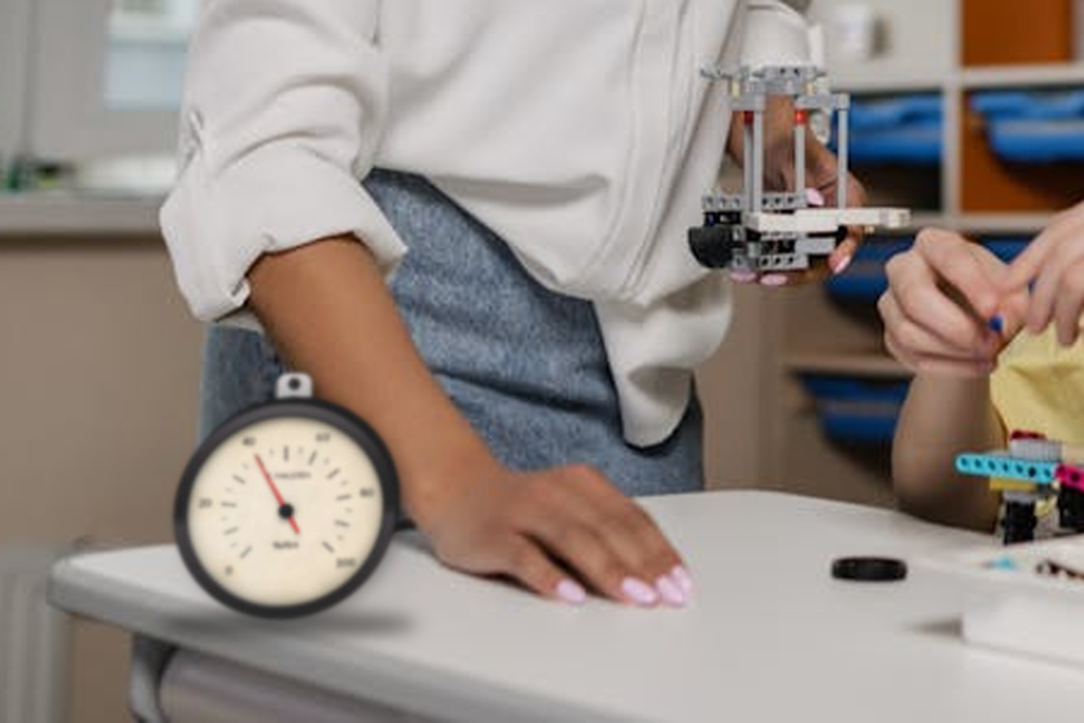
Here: **40** %
